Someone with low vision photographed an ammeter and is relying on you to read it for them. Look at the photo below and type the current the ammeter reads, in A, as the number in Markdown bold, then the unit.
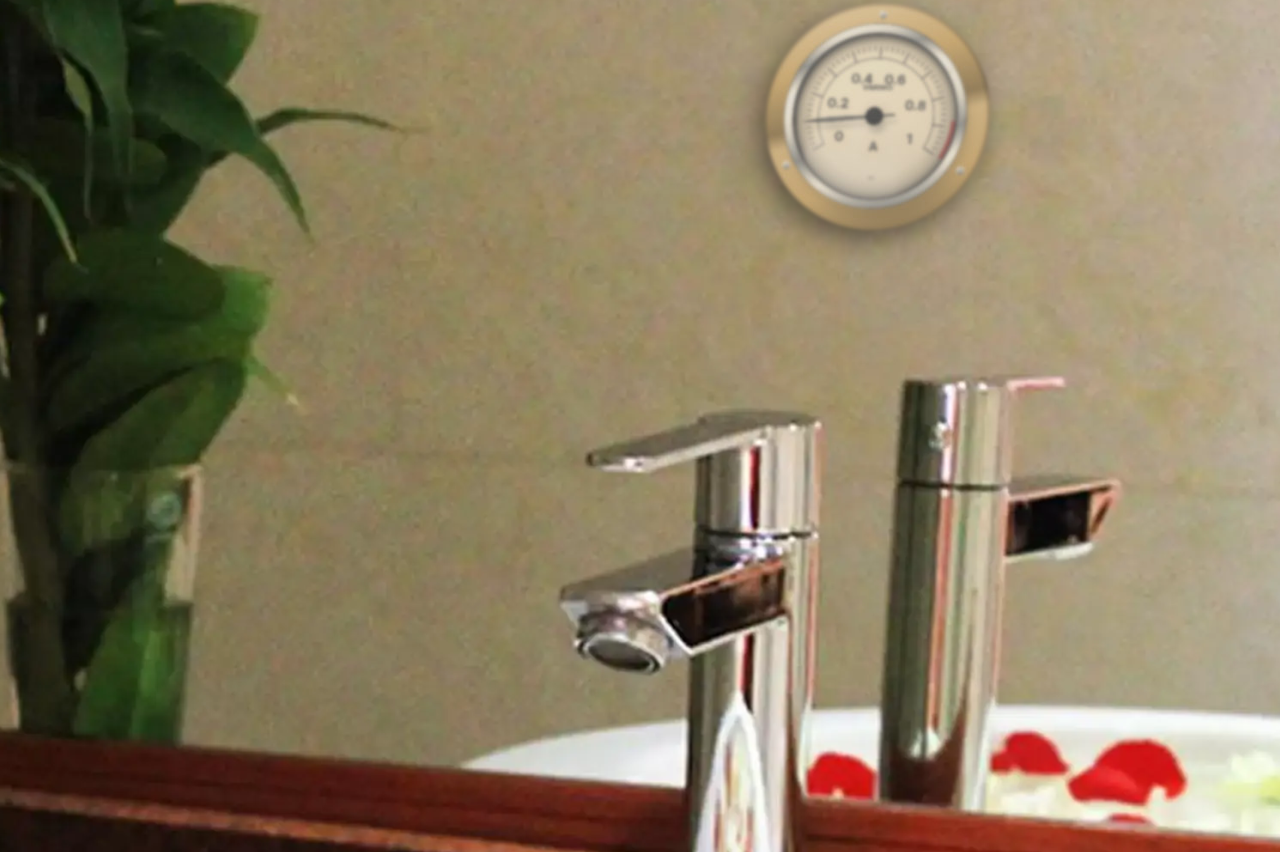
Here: **0.1** A
